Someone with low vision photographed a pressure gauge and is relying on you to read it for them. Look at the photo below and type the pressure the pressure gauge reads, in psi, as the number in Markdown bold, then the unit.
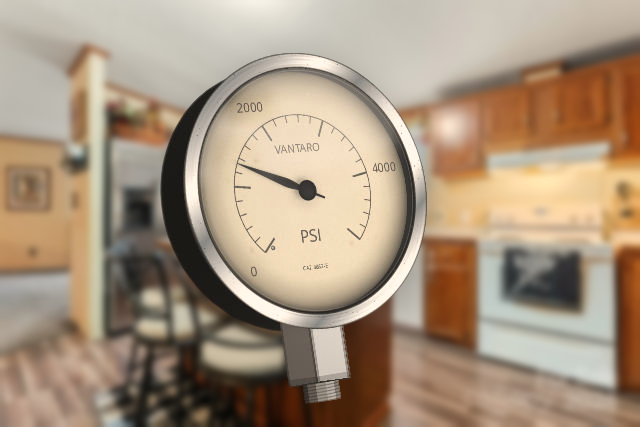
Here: **1300** psi
